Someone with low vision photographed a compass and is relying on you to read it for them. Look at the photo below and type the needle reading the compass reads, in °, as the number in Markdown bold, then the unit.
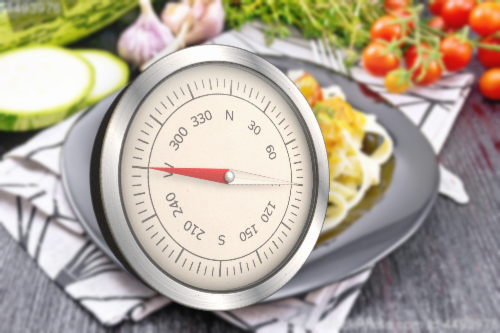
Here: **270** °
